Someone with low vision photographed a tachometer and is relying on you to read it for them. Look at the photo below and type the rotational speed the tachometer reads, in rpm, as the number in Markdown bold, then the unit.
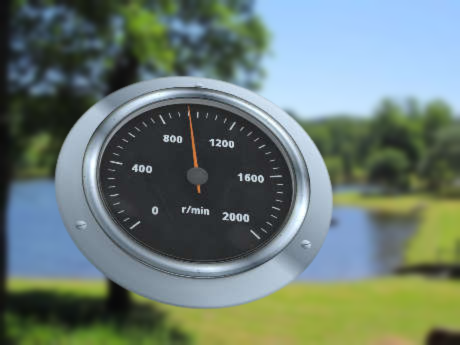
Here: **950** rpm
